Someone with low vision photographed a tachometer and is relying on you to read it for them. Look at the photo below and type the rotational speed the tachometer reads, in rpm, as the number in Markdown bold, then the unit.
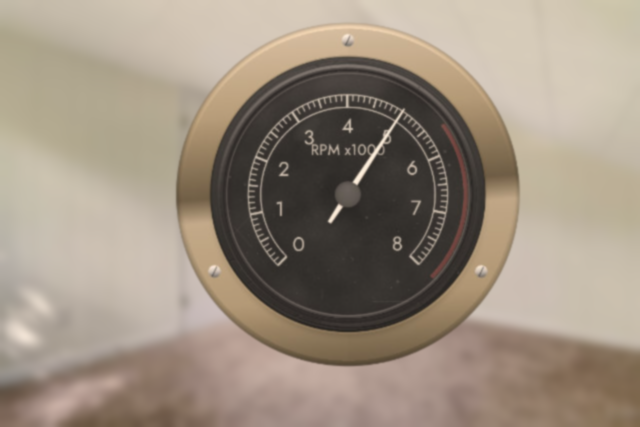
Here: **5000** rpm
